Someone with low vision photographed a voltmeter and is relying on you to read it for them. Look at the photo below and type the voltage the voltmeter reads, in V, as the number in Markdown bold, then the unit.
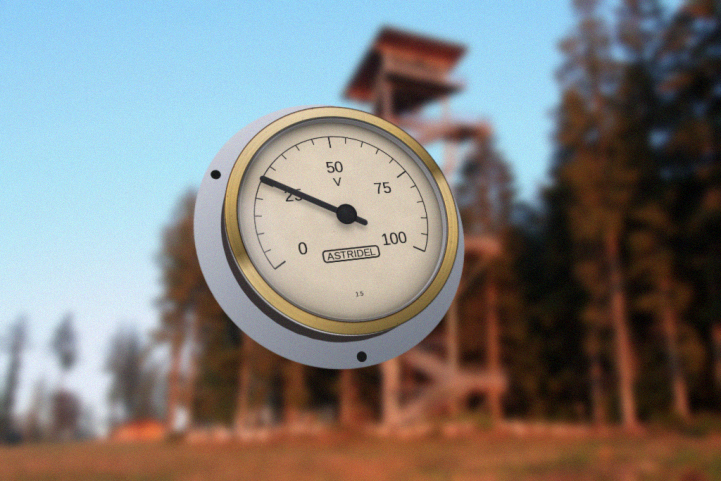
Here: **25** V
